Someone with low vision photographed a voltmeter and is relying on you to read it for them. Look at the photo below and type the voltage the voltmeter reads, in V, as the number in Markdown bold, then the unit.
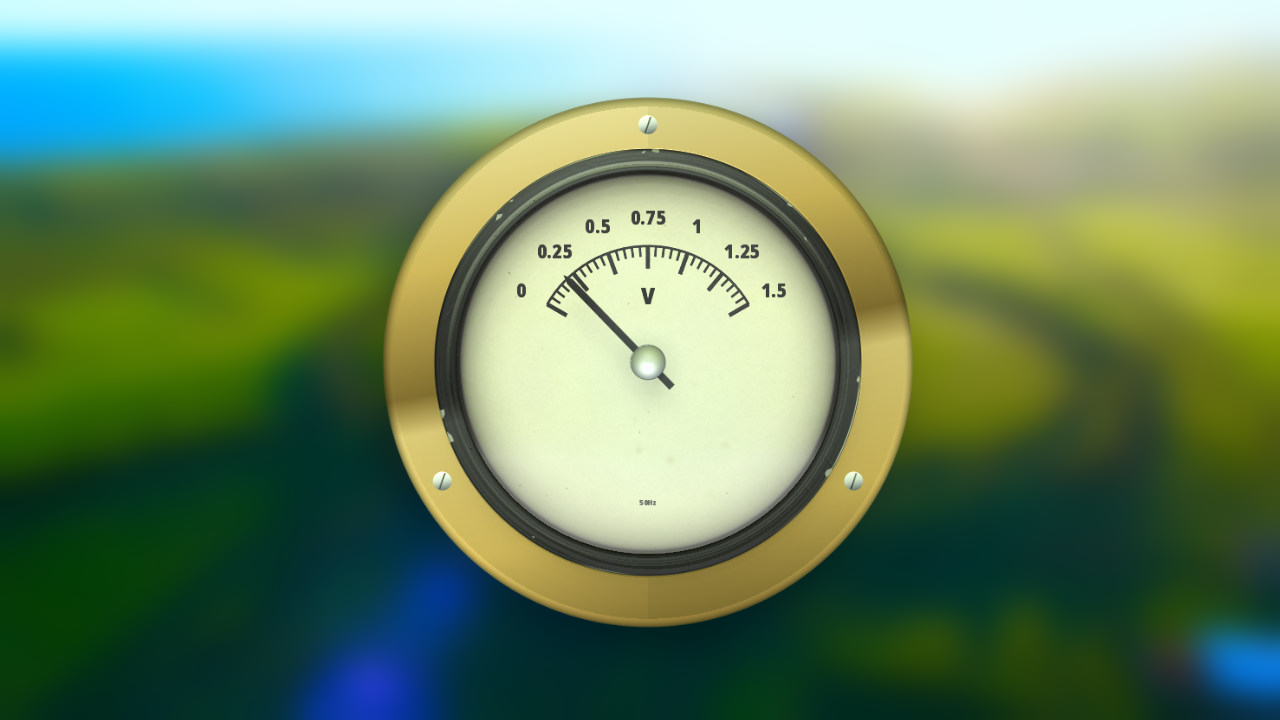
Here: **0.2** V
